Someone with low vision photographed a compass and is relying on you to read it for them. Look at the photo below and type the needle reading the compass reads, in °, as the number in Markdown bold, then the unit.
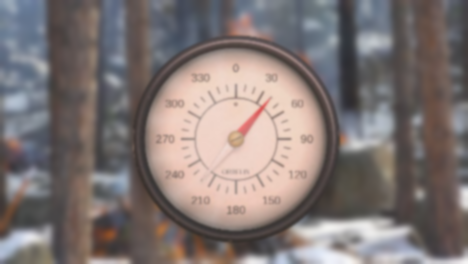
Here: **40** °
